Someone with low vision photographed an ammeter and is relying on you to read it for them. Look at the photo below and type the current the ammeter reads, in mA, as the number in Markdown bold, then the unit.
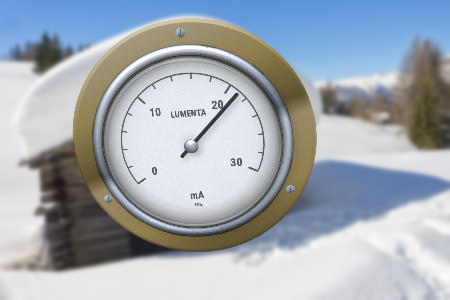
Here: **21** mA
